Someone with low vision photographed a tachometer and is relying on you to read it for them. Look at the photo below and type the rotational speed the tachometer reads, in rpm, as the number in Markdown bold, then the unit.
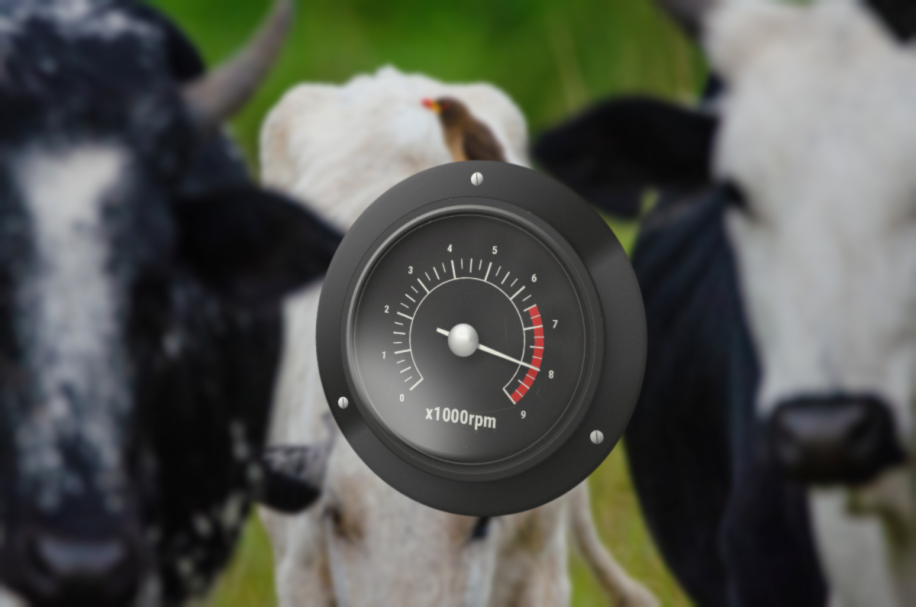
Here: **8000** rpm
